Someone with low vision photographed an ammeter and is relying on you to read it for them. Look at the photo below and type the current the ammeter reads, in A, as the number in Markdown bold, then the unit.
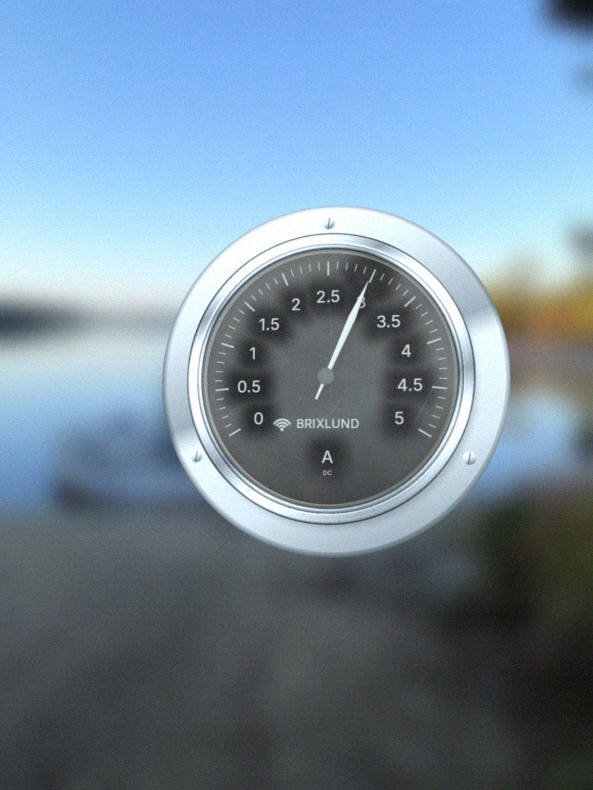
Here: **3** A
